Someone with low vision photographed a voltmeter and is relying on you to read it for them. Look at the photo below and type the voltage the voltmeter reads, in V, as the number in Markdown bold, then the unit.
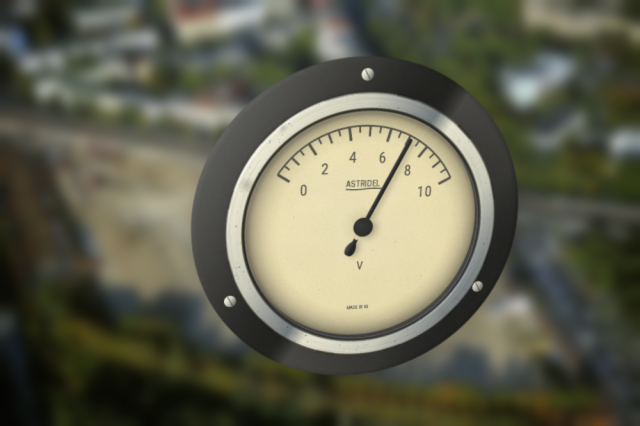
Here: **7** V
